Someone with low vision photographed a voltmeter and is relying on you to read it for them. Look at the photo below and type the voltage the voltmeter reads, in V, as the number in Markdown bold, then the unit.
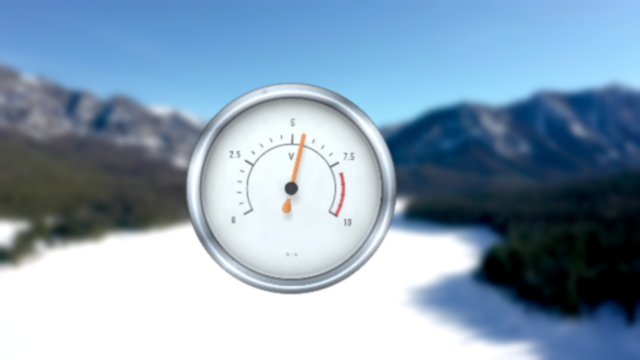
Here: **5.5** V
